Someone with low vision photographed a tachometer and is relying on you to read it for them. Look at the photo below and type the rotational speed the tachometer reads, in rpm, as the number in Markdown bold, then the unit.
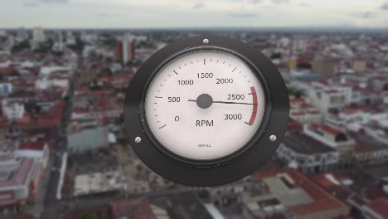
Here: **2700** rpm
